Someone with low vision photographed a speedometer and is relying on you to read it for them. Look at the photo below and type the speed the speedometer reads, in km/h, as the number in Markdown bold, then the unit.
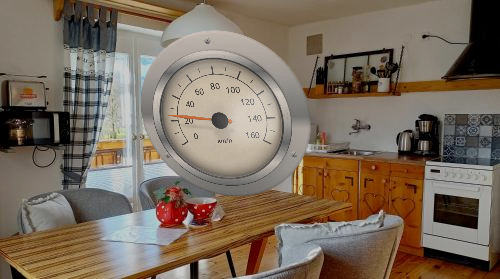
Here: **25** km/h
